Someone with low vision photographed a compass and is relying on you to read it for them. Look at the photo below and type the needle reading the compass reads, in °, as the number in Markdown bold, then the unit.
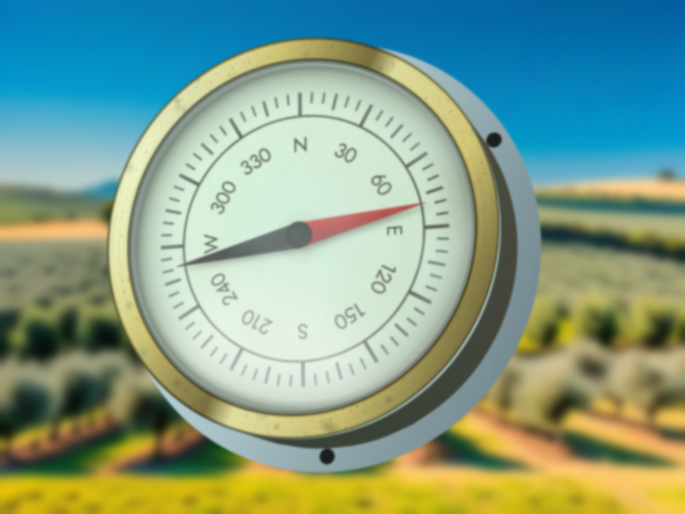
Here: **80** °
